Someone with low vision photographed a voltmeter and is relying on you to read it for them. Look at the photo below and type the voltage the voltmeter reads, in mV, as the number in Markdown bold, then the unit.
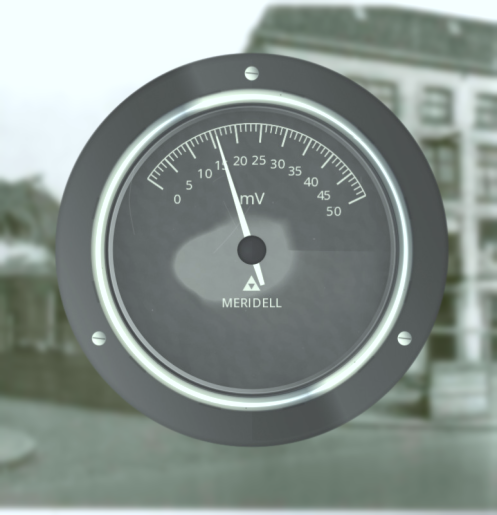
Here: **16** mV
